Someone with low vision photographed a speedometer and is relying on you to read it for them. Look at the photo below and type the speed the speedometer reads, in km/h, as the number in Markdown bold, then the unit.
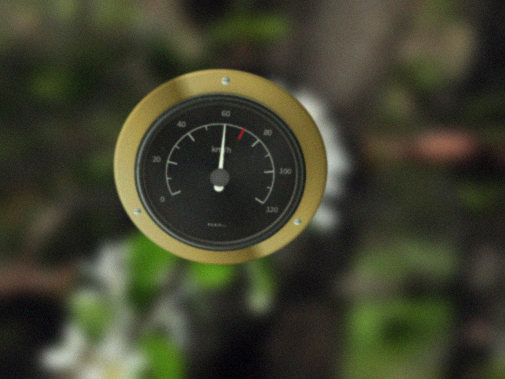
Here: **60** km/h
